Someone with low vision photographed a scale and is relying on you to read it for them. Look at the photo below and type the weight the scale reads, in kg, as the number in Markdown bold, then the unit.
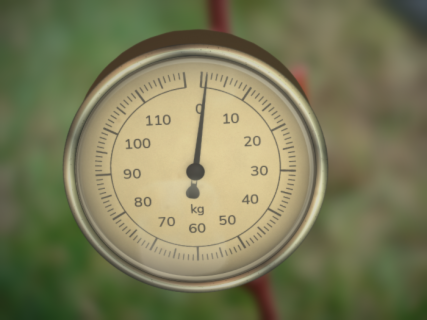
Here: **1** kg
